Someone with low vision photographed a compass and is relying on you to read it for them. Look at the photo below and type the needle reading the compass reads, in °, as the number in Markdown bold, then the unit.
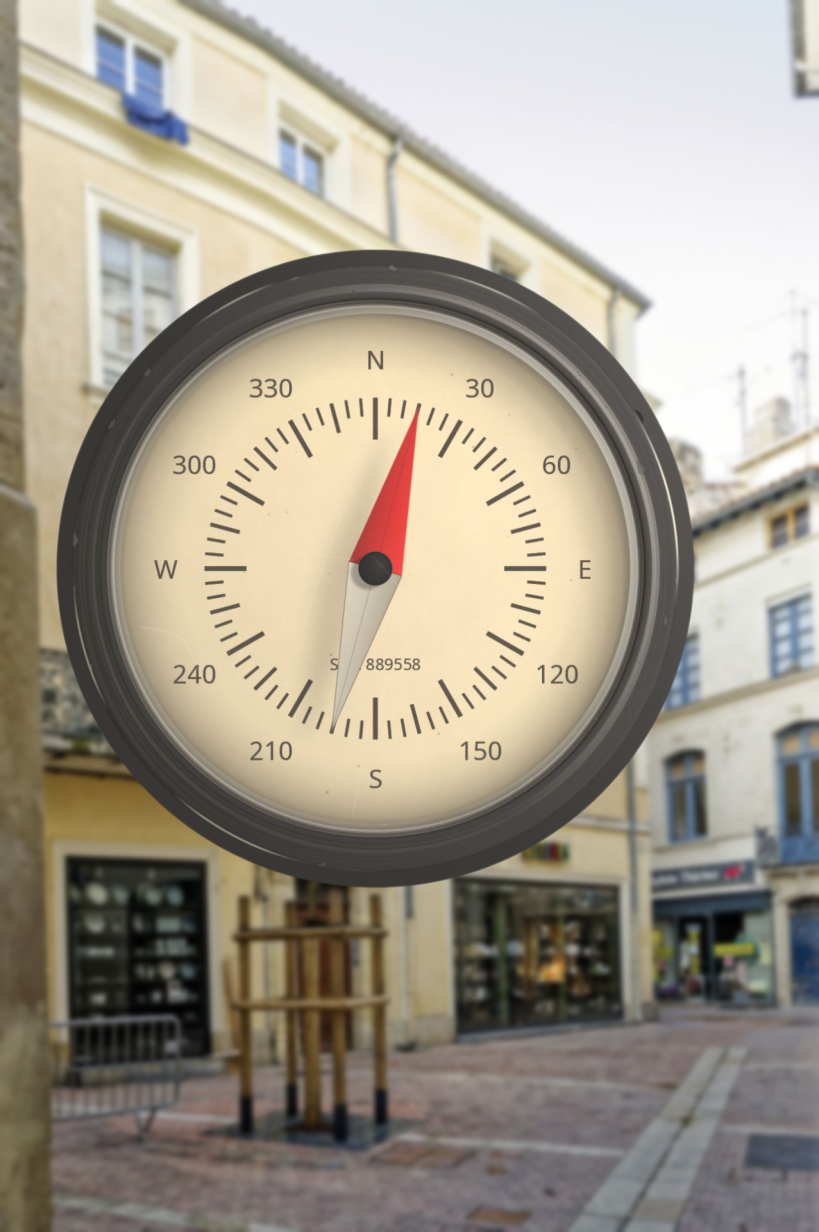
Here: **15** °
